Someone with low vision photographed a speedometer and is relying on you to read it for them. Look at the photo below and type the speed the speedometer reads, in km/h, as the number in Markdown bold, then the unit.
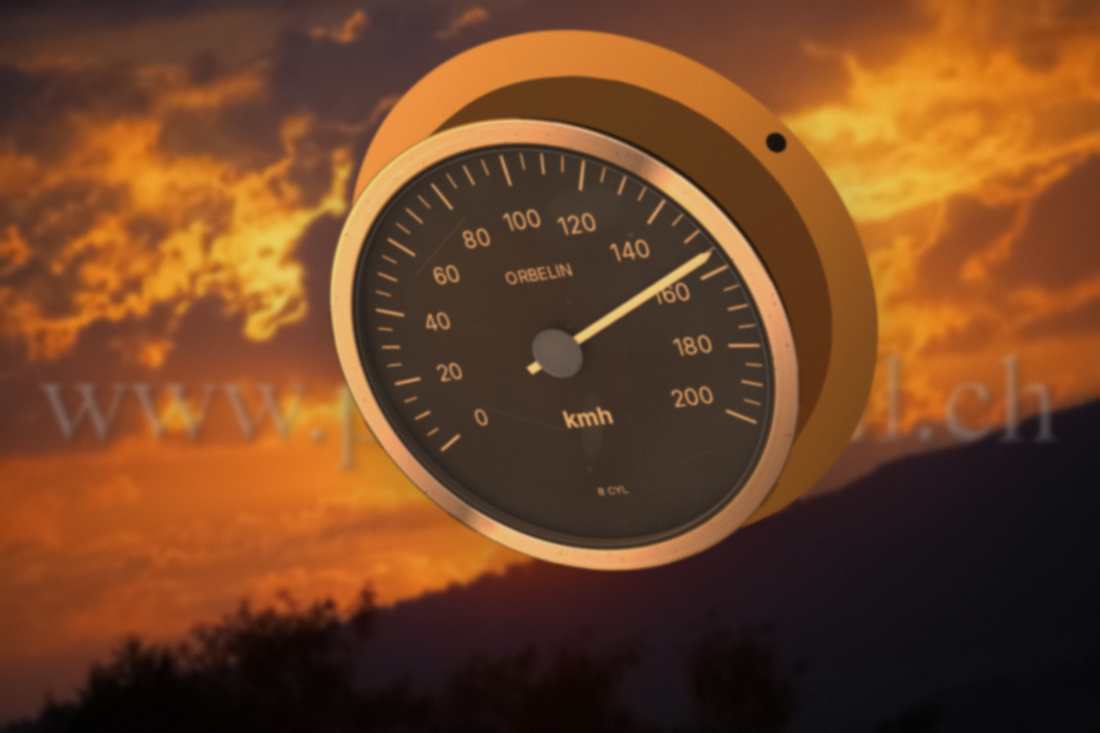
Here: **155** km/h
